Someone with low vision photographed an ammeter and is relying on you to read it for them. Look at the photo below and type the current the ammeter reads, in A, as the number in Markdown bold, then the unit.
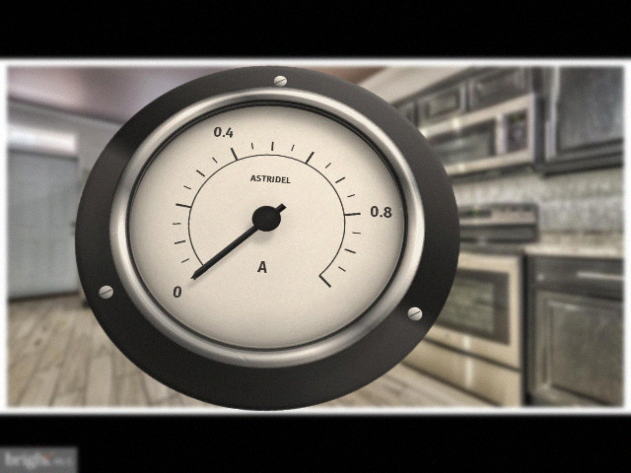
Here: **0** A
